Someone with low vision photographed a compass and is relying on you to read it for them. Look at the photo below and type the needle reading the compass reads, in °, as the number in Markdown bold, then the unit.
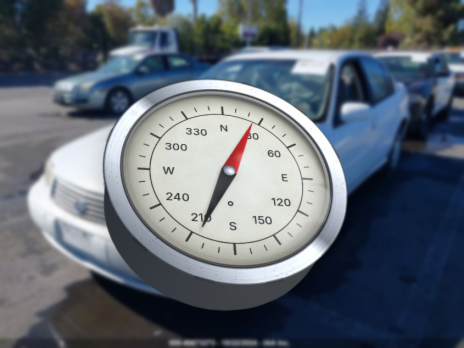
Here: **25** °
